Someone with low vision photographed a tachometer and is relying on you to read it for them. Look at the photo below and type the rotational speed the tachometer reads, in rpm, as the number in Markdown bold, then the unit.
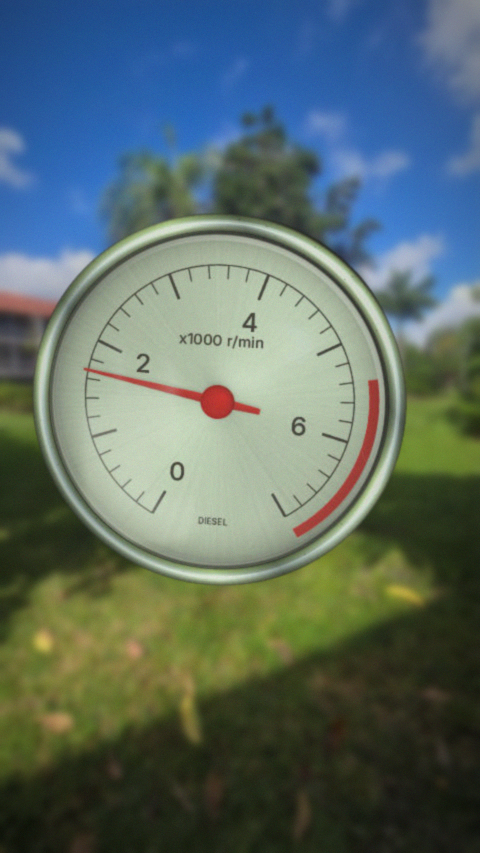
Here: **1700** rpm
